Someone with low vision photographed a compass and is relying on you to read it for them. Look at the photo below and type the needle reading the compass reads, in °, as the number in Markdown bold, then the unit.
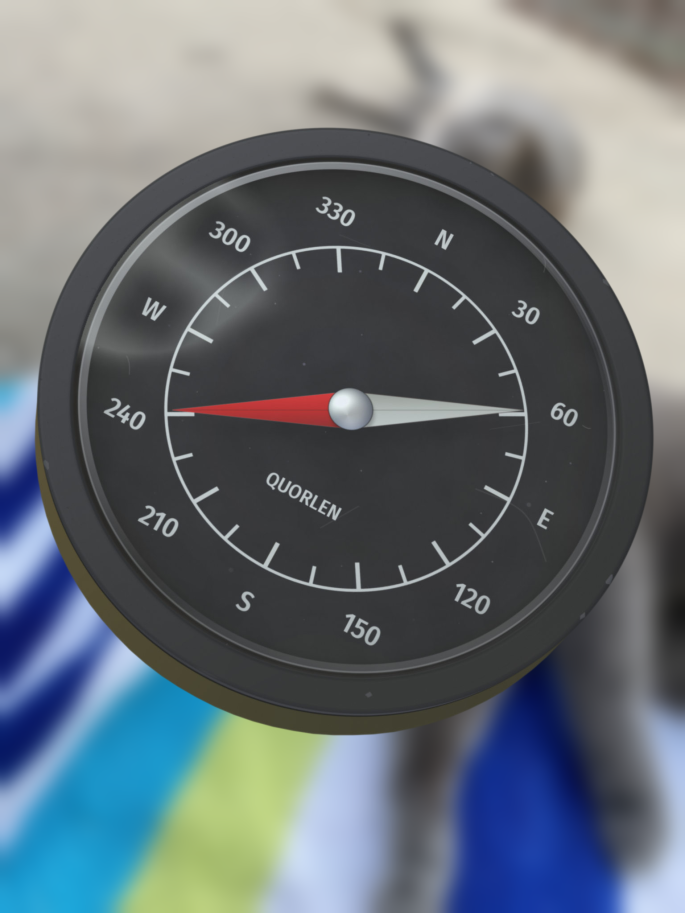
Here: **240** °
